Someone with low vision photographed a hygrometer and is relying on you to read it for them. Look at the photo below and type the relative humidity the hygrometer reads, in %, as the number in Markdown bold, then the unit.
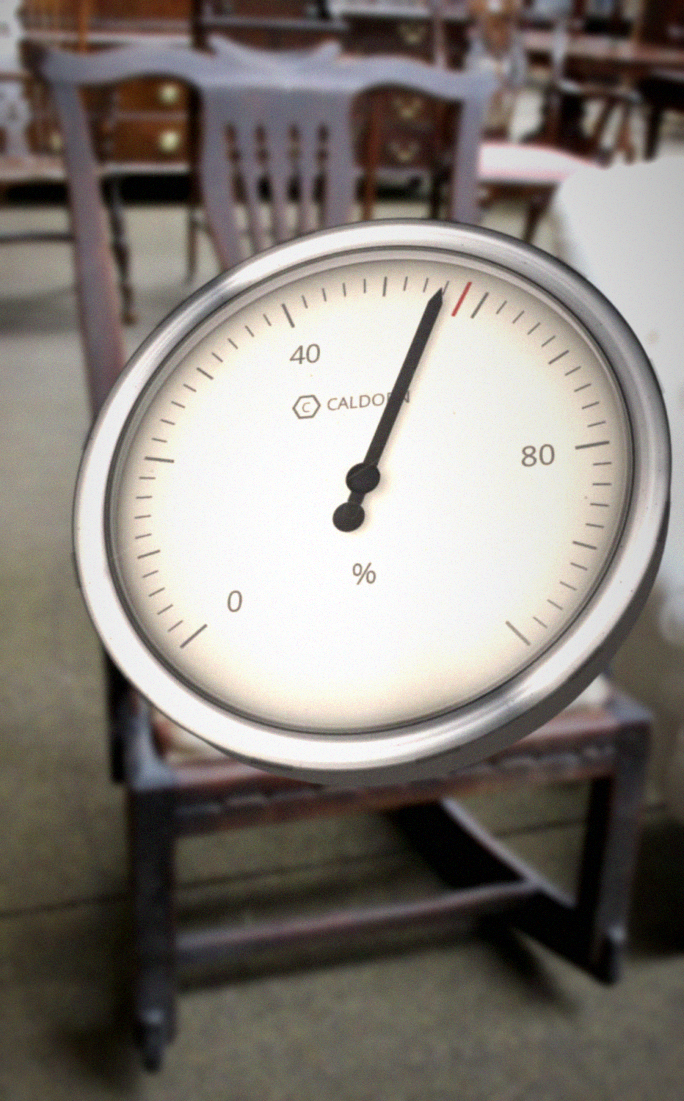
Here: **56** %
